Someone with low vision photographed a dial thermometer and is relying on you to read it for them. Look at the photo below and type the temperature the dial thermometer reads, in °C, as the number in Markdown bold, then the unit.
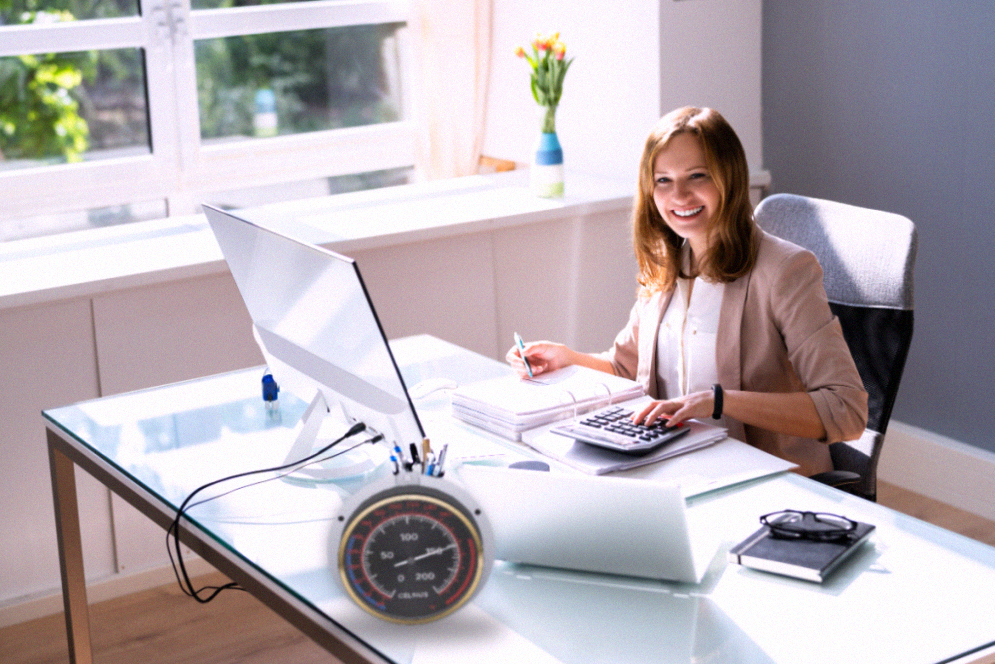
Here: **150** °C
